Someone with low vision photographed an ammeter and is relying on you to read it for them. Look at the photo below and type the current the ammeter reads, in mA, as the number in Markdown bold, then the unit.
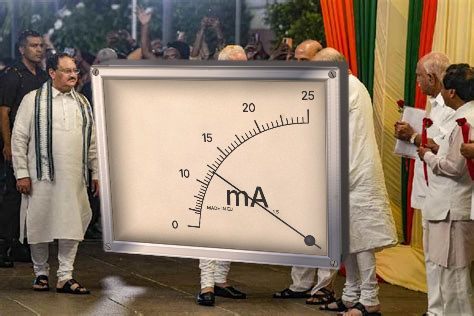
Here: **12.5** mA
